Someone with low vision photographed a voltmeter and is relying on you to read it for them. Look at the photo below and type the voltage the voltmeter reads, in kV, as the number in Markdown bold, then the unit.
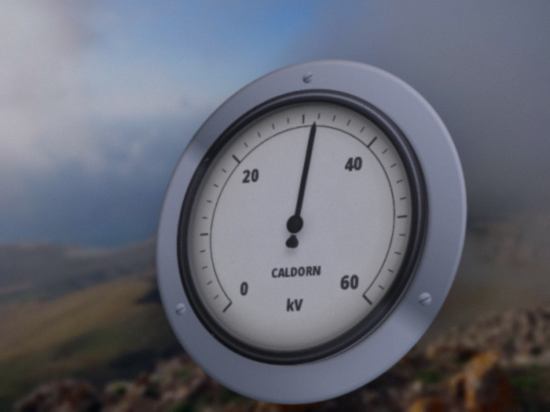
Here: **32** kV
